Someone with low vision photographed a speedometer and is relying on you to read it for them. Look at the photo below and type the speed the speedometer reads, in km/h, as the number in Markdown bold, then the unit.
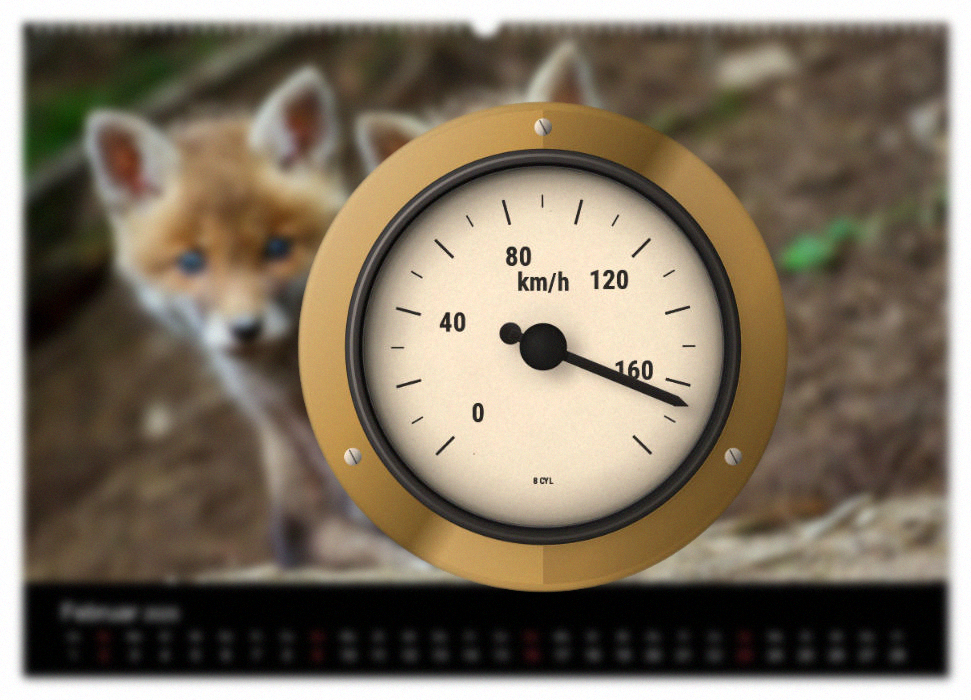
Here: **165** km/h
